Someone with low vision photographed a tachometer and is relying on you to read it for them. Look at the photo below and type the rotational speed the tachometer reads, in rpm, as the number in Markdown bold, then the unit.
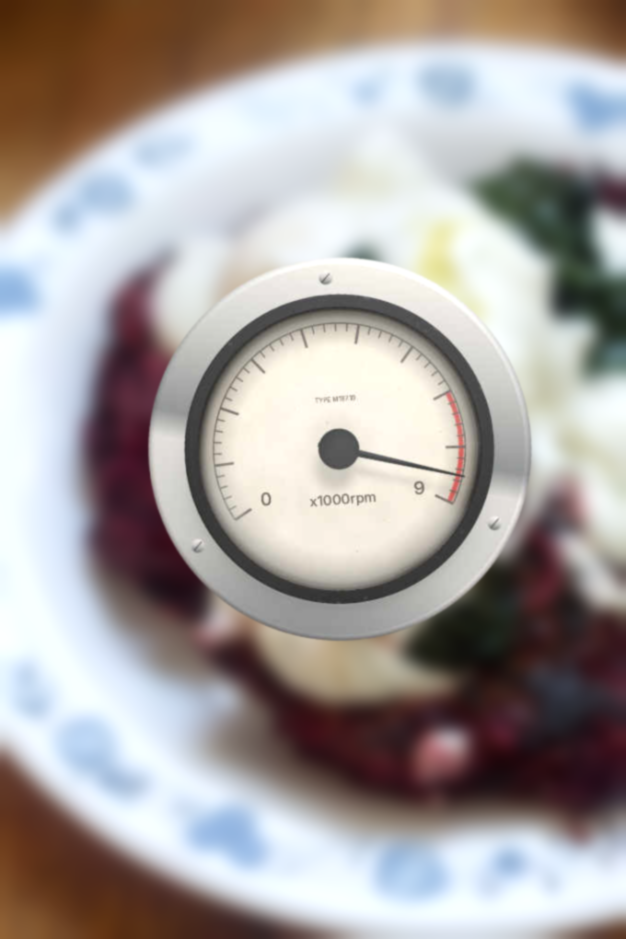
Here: **8500** rpm
